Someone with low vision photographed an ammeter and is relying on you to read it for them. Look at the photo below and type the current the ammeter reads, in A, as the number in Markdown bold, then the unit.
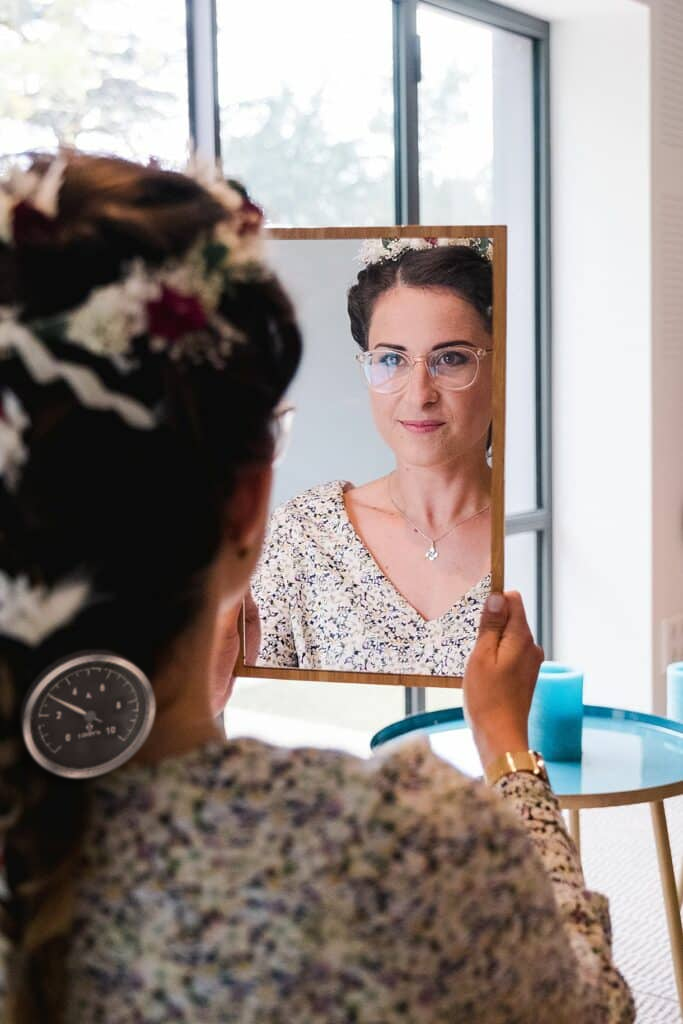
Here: **3** A
